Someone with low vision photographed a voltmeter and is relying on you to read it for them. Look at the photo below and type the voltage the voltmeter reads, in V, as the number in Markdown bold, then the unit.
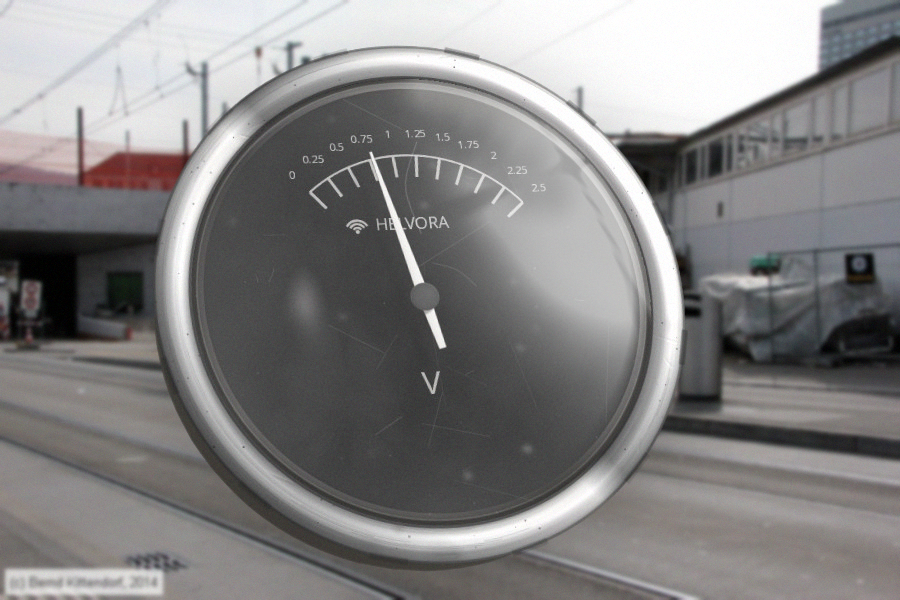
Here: **0.75** V
